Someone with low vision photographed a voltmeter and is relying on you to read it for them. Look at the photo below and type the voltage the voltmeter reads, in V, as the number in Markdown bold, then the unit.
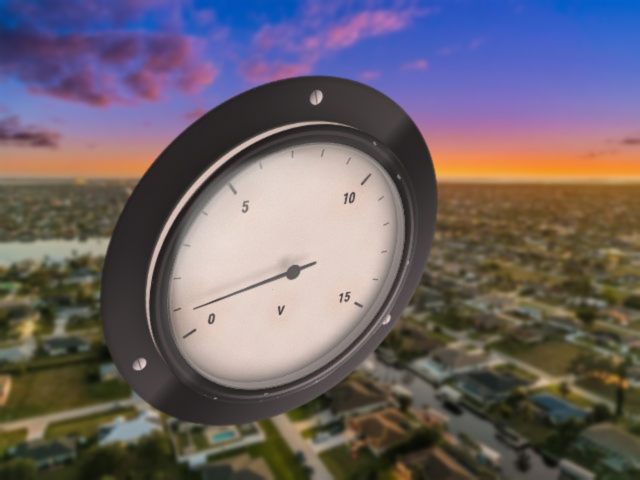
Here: **1** V
